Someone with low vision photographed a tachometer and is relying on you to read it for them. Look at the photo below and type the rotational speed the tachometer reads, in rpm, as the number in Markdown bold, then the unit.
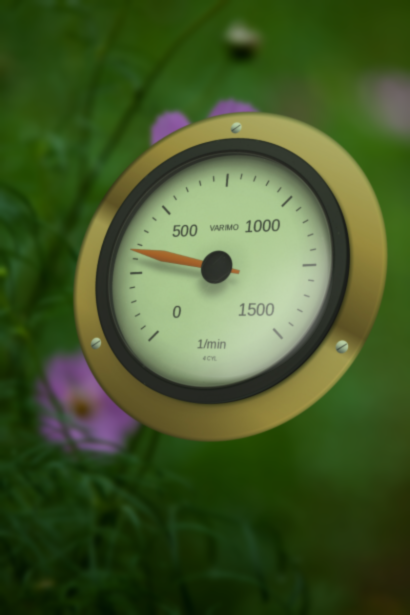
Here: **325** rpm
